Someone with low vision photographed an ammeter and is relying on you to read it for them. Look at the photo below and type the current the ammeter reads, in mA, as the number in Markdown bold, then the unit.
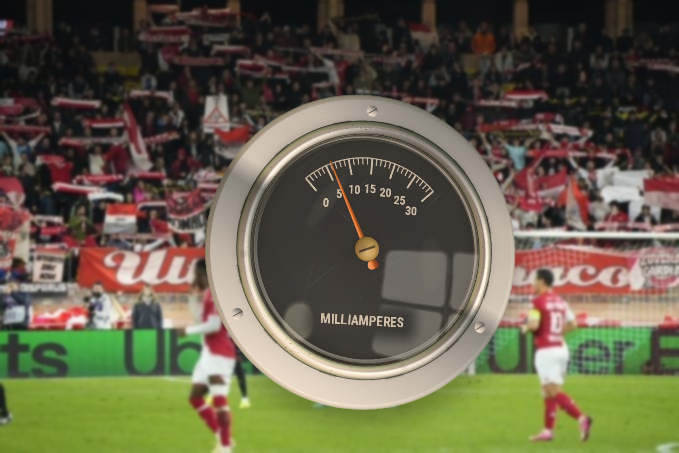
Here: **6** mA
